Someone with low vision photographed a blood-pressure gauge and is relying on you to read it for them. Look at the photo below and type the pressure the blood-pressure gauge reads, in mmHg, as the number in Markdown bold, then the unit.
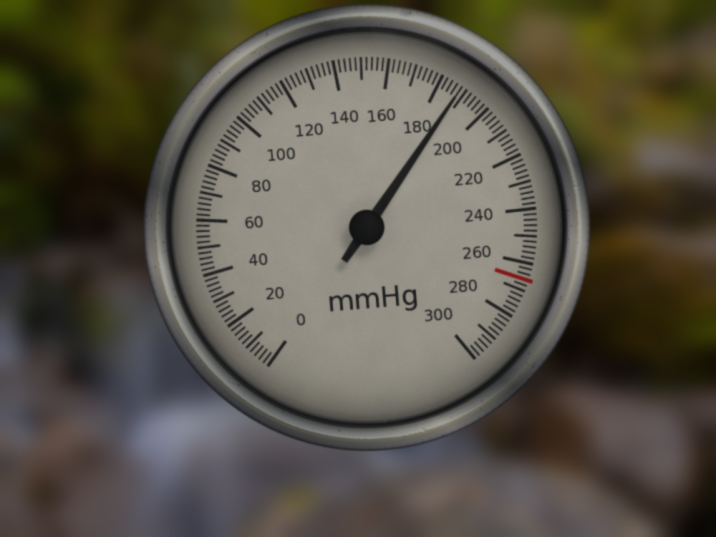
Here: **188** mmHg
